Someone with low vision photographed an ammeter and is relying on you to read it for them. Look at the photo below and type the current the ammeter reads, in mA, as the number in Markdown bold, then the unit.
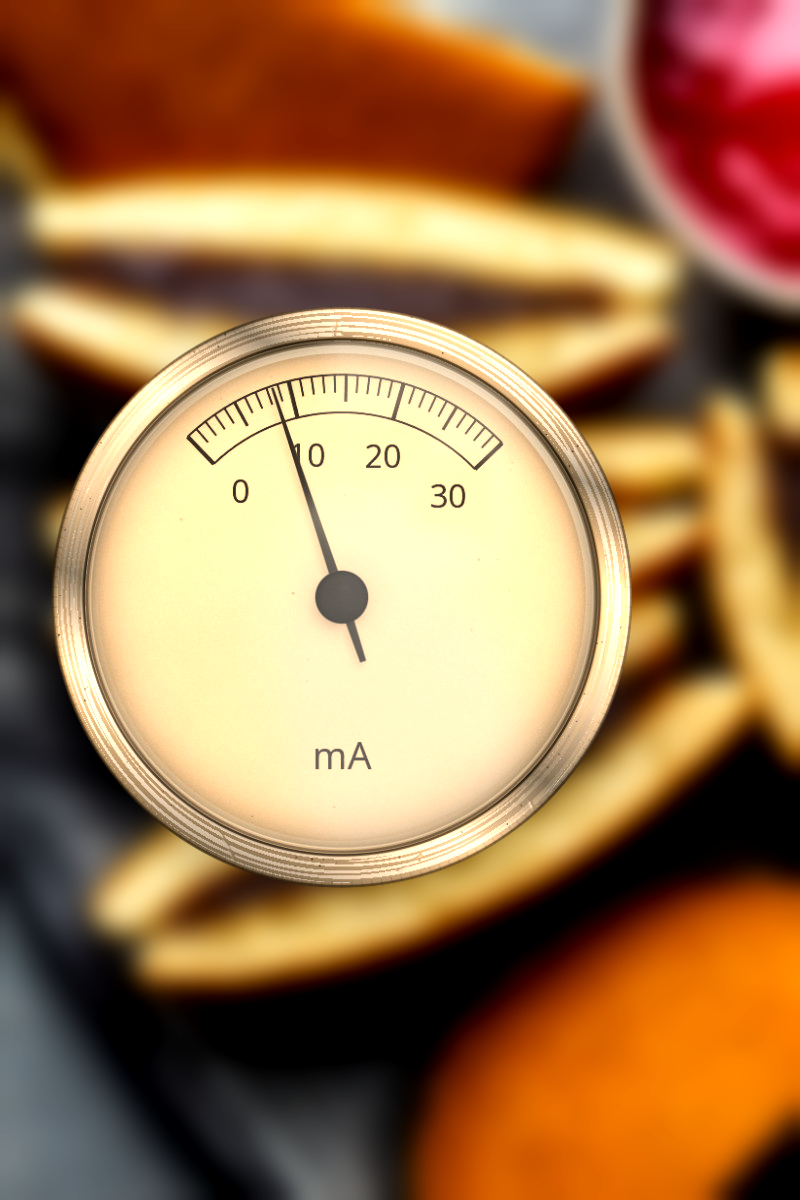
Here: **8.5** mA
